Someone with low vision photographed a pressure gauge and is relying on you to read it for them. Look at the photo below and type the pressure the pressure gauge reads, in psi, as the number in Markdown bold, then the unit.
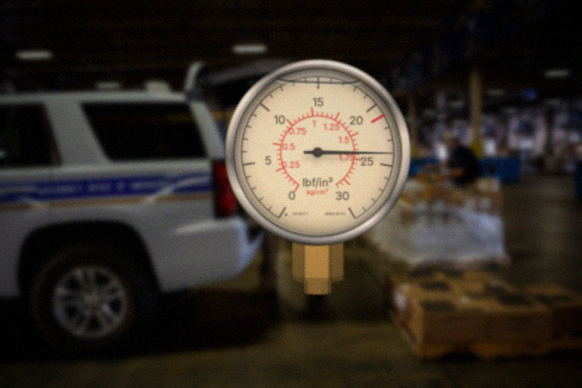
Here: **24** psi
